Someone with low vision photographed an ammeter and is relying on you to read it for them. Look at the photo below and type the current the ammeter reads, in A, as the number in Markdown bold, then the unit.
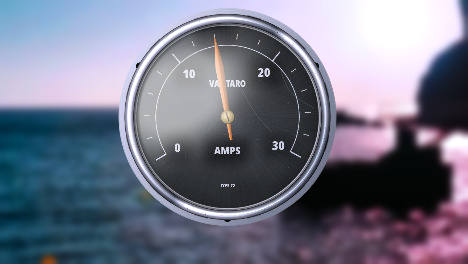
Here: **14** A
